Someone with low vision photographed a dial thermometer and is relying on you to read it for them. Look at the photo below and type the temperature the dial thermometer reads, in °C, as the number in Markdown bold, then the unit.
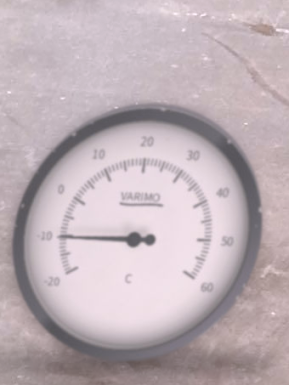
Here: **-10** °C
